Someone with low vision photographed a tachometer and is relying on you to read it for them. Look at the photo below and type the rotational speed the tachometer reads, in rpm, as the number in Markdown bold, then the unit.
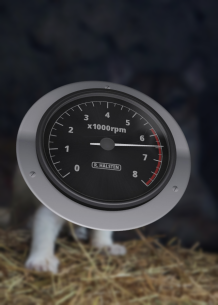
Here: **6500** rpm
